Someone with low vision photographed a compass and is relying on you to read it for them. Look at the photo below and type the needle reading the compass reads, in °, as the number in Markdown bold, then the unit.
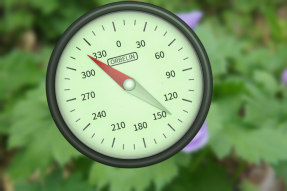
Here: **320** °
